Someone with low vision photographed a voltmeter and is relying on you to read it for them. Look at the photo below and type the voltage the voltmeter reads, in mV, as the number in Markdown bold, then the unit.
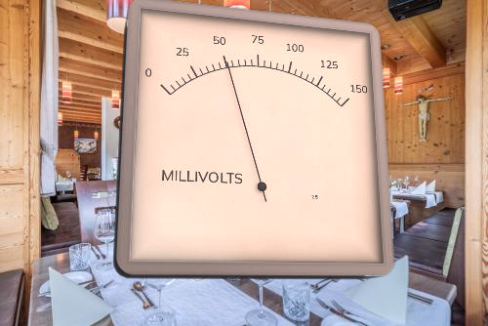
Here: **50** mV
